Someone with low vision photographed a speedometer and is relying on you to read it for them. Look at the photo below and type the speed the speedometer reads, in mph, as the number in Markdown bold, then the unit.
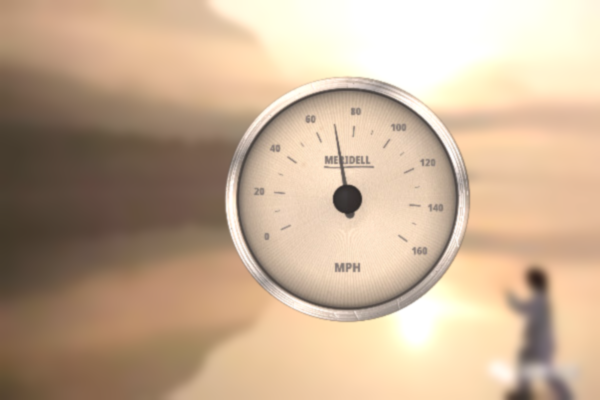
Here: **70** mph
